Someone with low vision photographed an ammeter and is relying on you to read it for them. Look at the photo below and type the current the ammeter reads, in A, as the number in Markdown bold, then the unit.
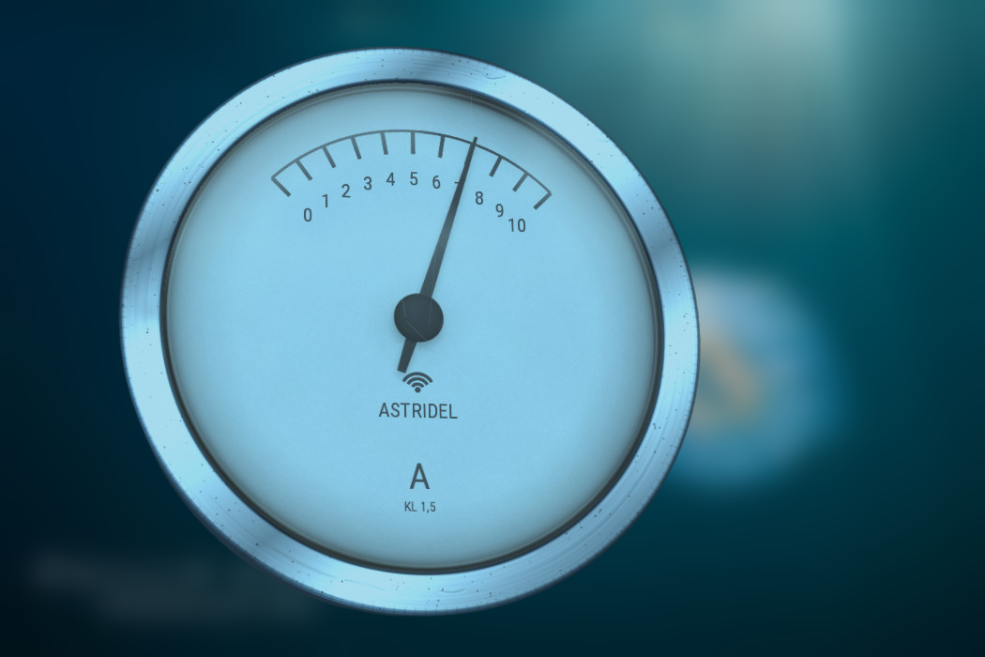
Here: **7** A
